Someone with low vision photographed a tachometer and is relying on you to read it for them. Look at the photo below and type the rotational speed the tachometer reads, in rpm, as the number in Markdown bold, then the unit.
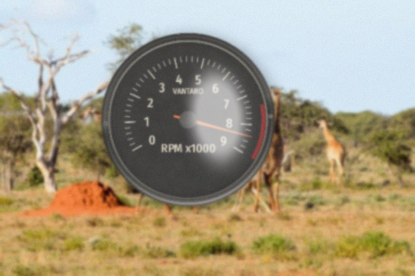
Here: **8400** rpm
